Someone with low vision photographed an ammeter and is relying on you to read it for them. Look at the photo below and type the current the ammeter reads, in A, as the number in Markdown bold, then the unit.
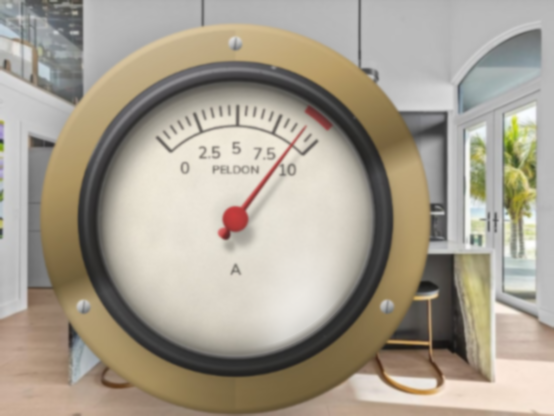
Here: **9** A
